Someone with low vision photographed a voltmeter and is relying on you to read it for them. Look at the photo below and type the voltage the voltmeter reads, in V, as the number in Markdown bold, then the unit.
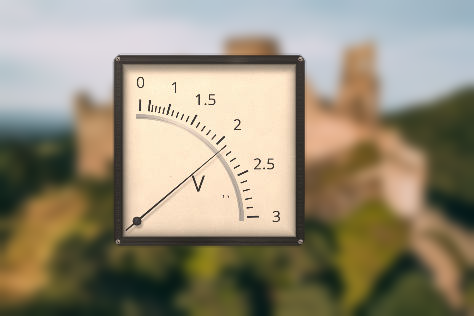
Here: **2.1** V
